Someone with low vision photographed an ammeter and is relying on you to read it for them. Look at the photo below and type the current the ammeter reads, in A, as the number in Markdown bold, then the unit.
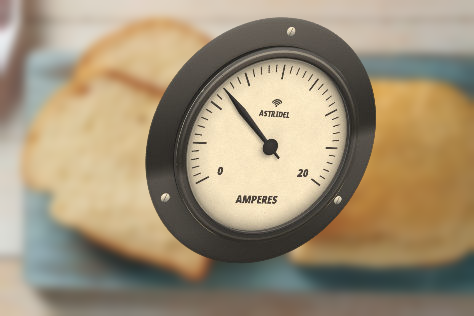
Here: **6** A
